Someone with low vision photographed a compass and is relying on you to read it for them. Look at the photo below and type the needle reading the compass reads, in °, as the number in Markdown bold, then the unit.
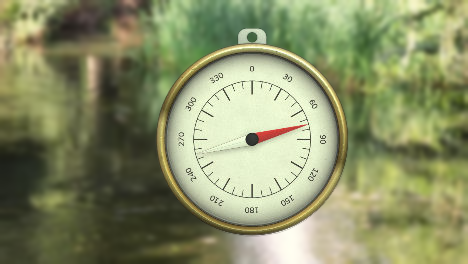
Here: **75** °
